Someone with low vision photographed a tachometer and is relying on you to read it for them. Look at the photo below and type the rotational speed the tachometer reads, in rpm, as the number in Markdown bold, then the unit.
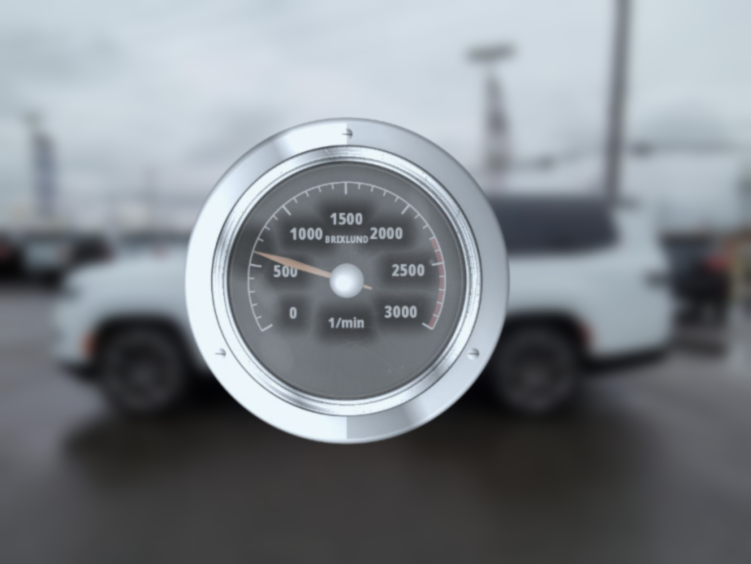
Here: **600** rpm
